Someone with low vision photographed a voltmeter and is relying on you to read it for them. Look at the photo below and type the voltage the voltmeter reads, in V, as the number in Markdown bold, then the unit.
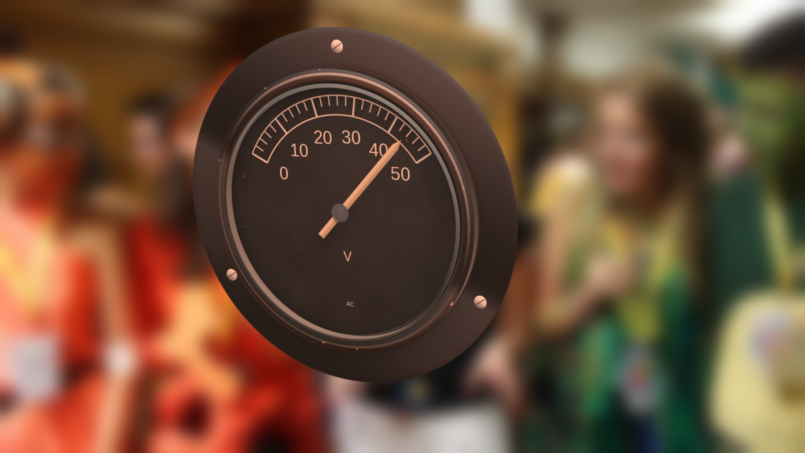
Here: **44** V
